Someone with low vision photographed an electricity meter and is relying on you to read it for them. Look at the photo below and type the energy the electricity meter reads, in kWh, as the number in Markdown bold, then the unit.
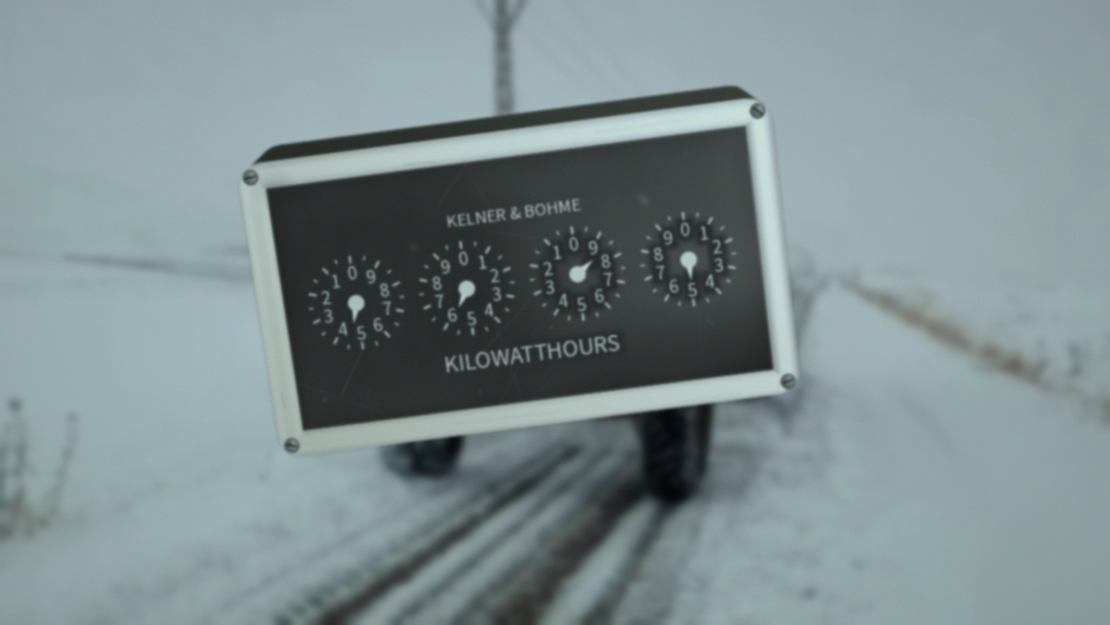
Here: **4585** kWh
